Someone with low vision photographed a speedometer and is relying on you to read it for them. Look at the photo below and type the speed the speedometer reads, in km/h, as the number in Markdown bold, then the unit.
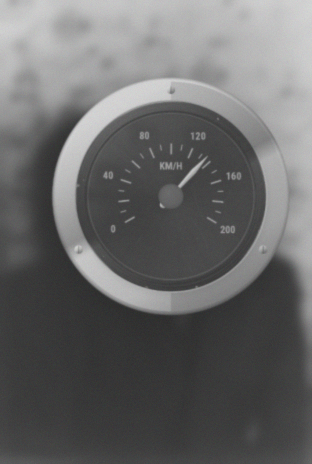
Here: **135** km/h
